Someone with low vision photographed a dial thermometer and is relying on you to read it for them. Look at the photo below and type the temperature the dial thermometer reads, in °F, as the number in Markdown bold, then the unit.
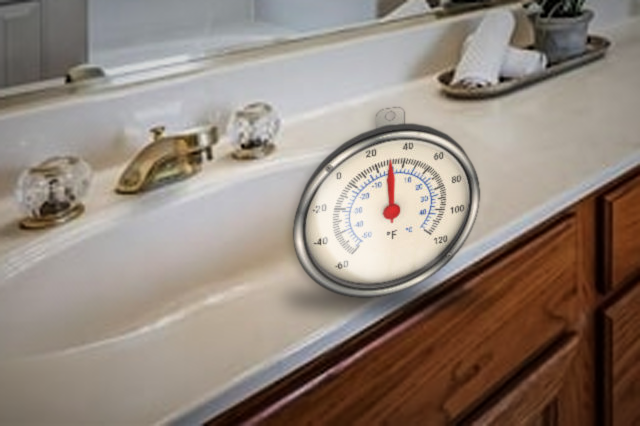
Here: **30** °F
